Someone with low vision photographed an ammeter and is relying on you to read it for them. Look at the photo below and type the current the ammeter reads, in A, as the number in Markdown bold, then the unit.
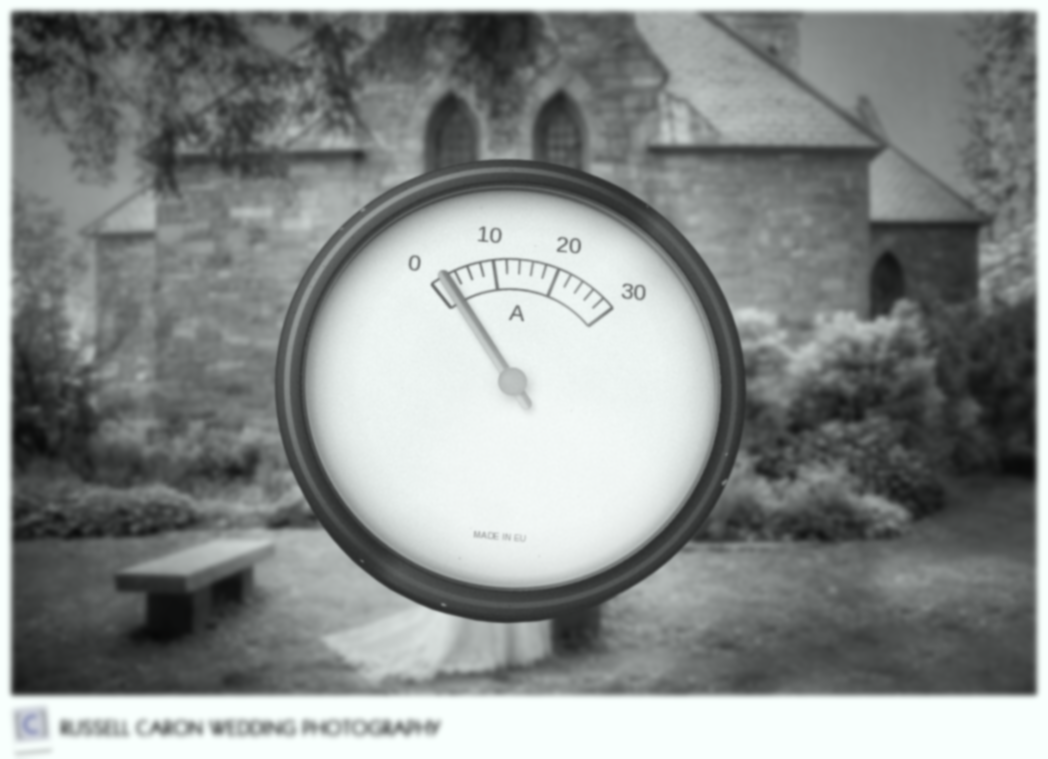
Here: **2** A
